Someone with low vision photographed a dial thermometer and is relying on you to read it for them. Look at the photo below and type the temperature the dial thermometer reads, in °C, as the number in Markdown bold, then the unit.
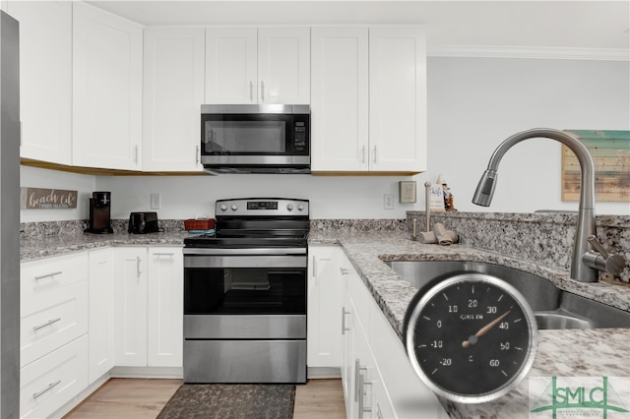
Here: **35** °C
